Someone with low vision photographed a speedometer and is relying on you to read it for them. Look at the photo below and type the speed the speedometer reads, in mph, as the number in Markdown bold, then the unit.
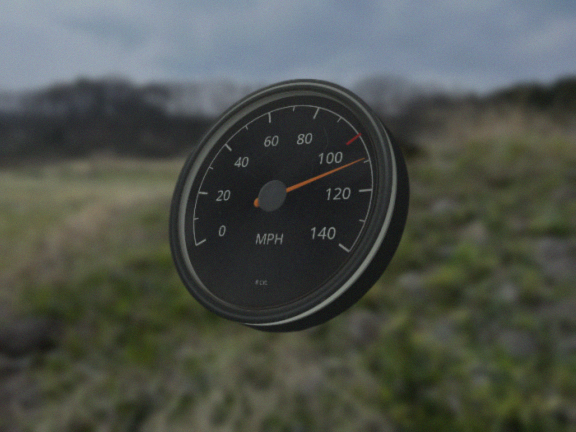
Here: **110** mph
